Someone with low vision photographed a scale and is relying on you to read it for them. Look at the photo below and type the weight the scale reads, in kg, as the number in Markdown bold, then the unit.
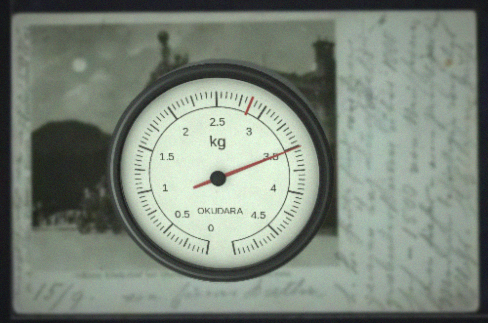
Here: **3.5** kg
